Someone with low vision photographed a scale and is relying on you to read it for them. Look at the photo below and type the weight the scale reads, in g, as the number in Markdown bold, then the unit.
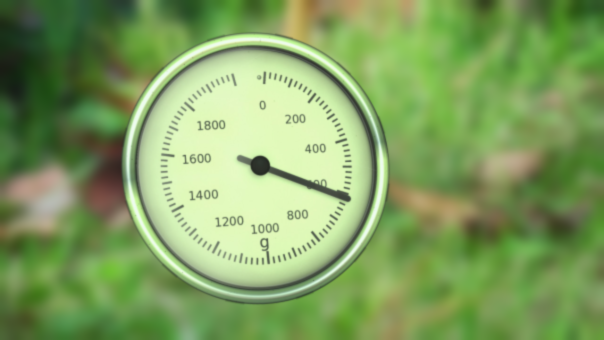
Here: **620** g
